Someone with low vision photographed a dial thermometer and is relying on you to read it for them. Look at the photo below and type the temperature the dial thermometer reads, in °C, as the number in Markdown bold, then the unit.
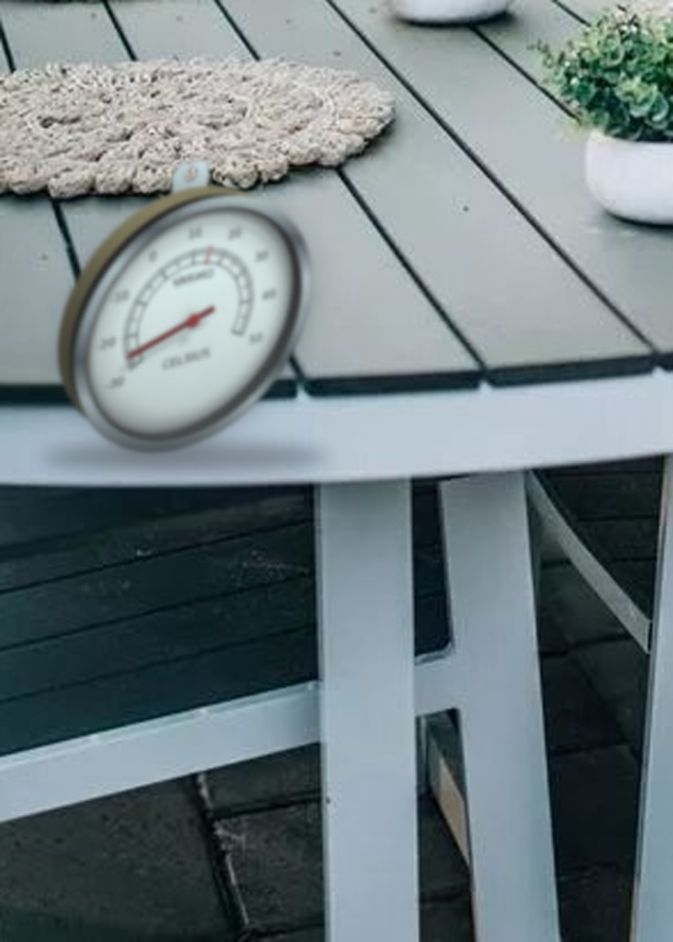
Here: **-25** °C
